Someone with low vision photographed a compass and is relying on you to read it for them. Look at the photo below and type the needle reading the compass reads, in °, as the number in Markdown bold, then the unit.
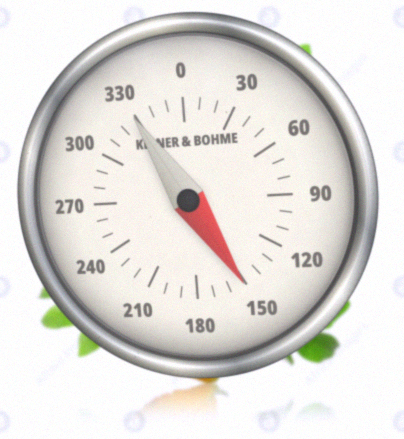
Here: **150** °
